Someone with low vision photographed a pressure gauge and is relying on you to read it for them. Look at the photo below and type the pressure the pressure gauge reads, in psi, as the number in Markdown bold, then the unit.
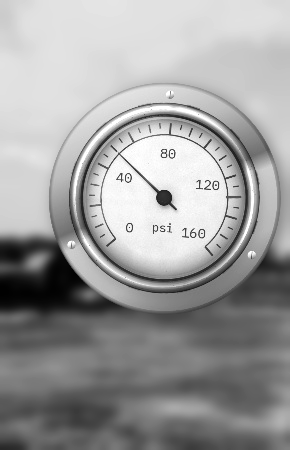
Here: **50** psi
